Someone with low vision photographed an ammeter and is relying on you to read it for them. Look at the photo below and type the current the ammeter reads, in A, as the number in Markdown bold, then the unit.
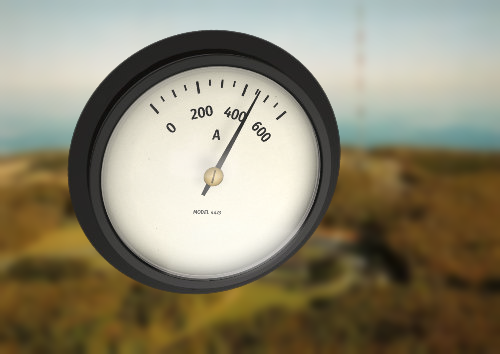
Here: **450** A
